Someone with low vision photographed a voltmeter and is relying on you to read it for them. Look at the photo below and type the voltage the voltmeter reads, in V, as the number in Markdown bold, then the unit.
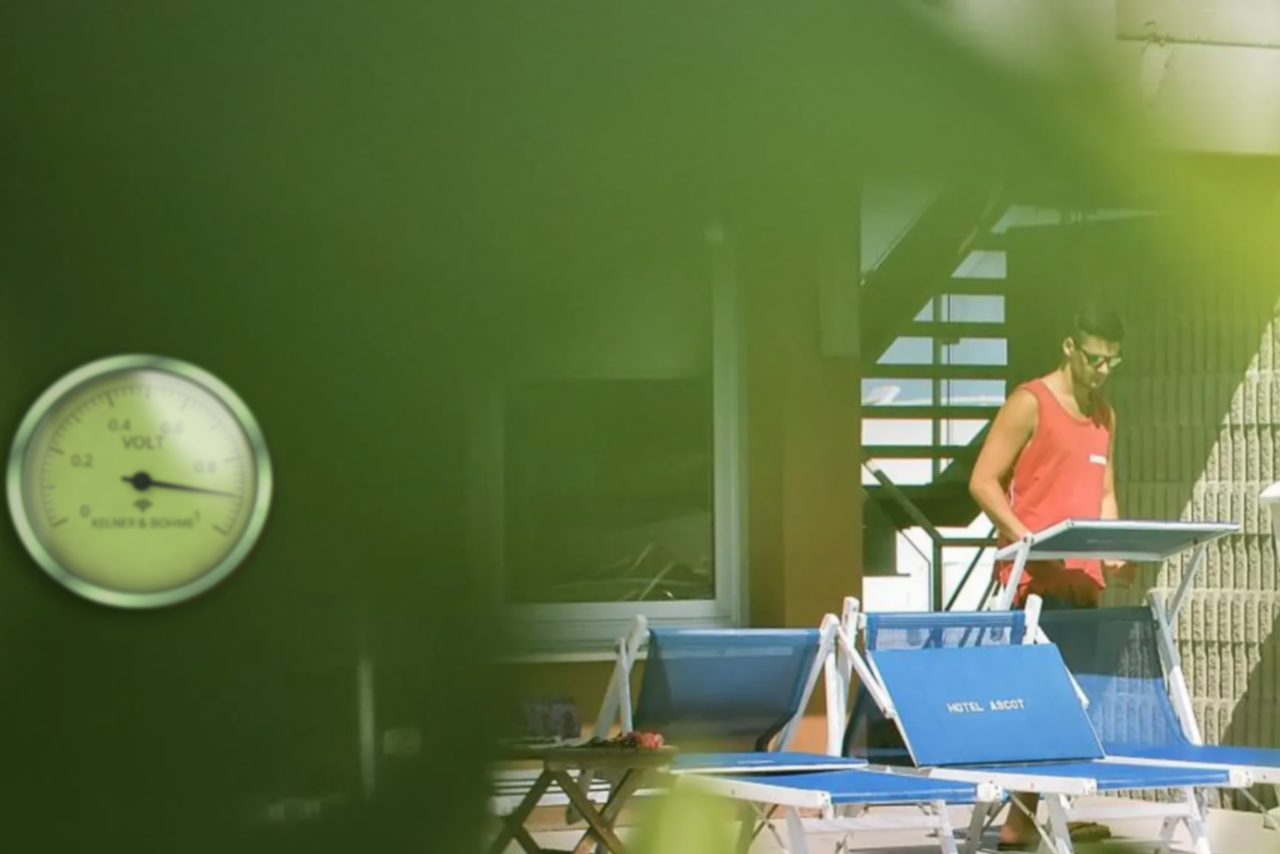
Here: **0.9** V
